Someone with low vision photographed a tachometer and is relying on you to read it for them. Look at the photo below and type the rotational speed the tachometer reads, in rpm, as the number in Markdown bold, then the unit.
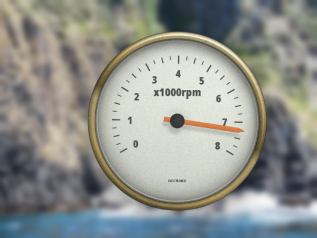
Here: **7250** rpm
